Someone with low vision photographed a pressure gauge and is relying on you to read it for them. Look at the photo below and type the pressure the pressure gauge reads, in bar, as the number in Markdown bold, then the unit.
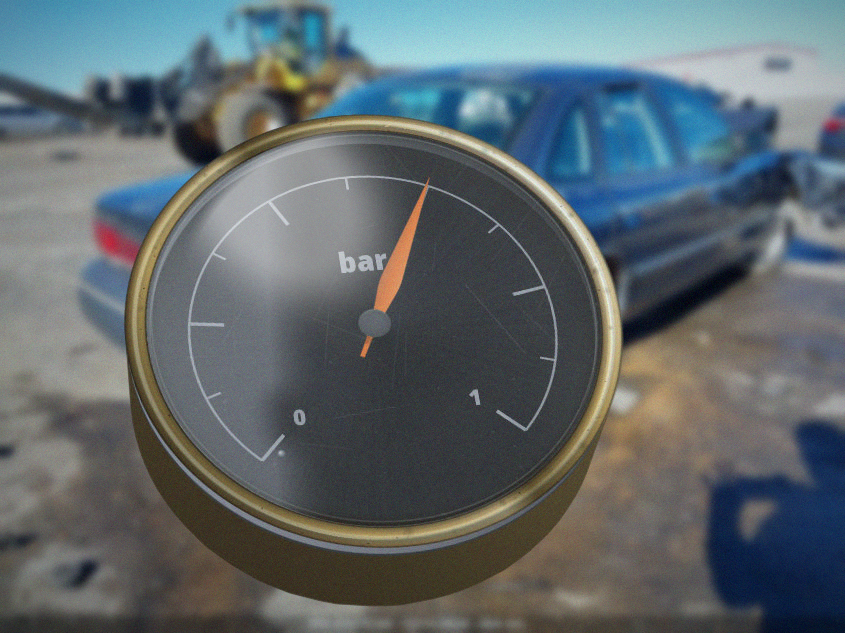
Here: **0.6** bar
